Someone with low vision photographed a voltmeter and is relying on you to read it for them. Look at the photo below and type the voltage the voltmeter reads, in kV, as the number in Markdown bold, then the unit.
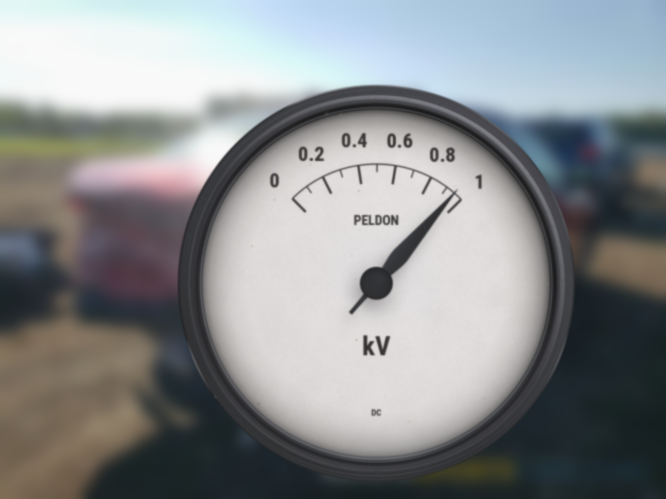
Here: **0.95** kV
